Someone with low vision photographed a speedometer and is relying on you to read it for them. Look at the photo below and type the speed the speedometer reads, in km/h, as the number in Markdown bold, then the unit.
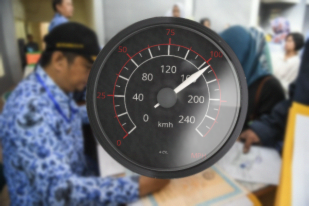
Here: **165** km/h
